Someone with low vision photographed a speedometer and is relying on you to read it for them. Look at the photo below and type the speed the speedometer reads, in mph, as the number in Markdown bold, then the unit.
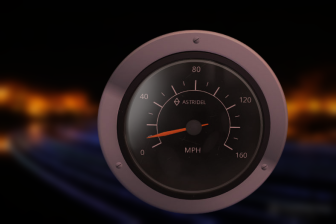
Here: **10** mph
